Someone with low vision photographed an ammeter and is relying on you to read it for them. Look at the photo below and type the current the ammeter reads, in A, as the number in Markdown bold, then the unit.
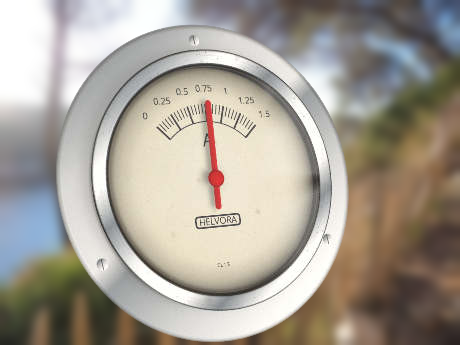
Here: **0.75** A
